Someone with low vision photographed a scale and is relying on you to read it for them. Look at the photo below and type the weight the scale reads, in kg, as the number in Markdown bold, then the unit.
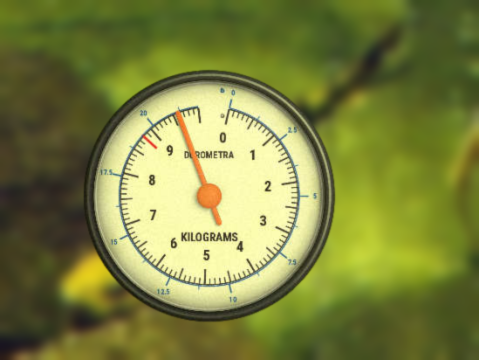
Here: **9.6** kg
